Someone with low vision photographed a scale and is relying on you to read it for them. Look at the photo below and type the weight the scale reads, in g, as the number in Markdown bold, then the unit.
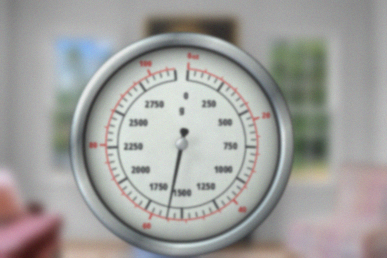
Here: **1600** g
